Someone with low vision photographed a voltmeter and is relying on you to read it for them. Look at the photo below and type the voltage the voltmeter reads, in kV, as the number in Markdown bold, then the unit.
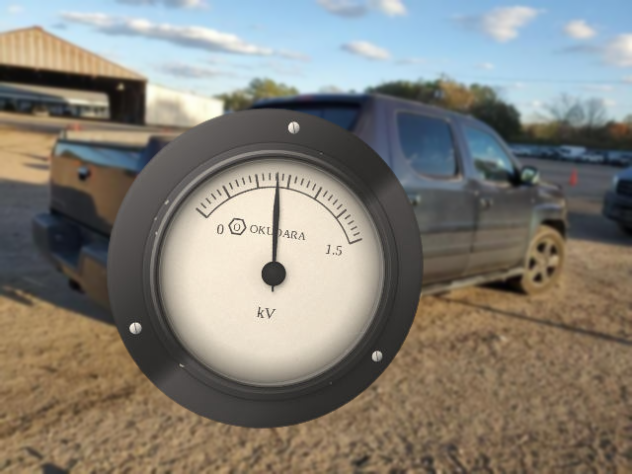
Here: **0.65** kV
